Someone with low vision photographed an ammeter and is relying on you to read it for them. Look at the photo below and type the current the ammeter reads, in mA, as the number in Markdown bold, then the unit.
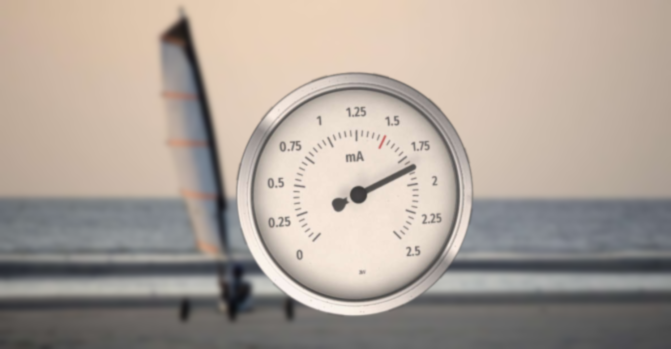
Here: **1.85** mA
